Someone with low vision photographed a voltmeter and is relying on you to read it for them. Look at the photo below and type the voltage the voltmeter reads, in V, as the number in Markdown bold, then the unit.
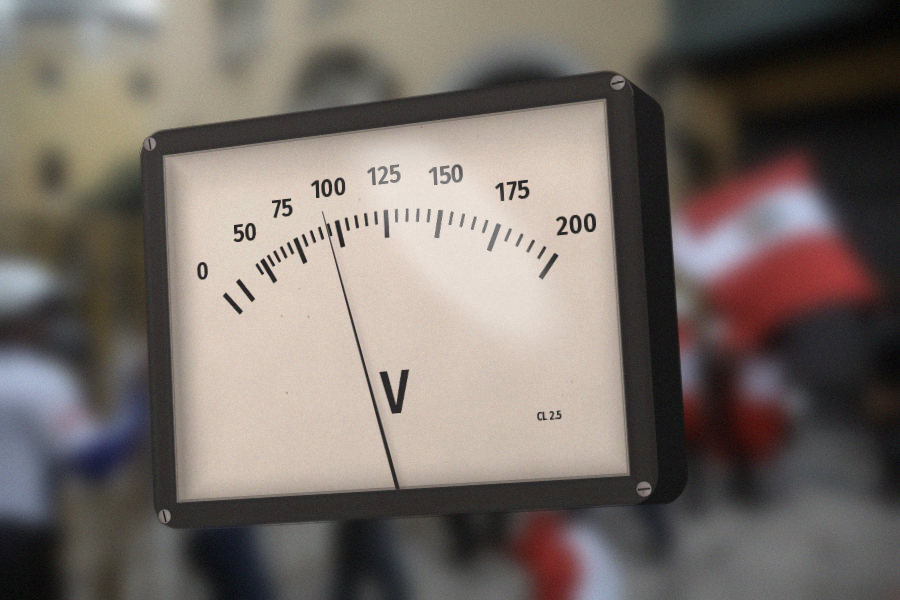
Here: **95** V
